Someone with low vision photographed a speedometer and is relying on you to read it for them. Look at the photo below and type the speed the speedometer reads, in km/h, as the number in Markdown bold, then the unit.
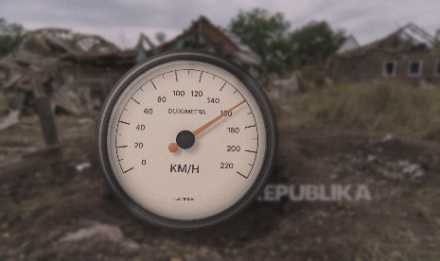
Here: **160** km/h
